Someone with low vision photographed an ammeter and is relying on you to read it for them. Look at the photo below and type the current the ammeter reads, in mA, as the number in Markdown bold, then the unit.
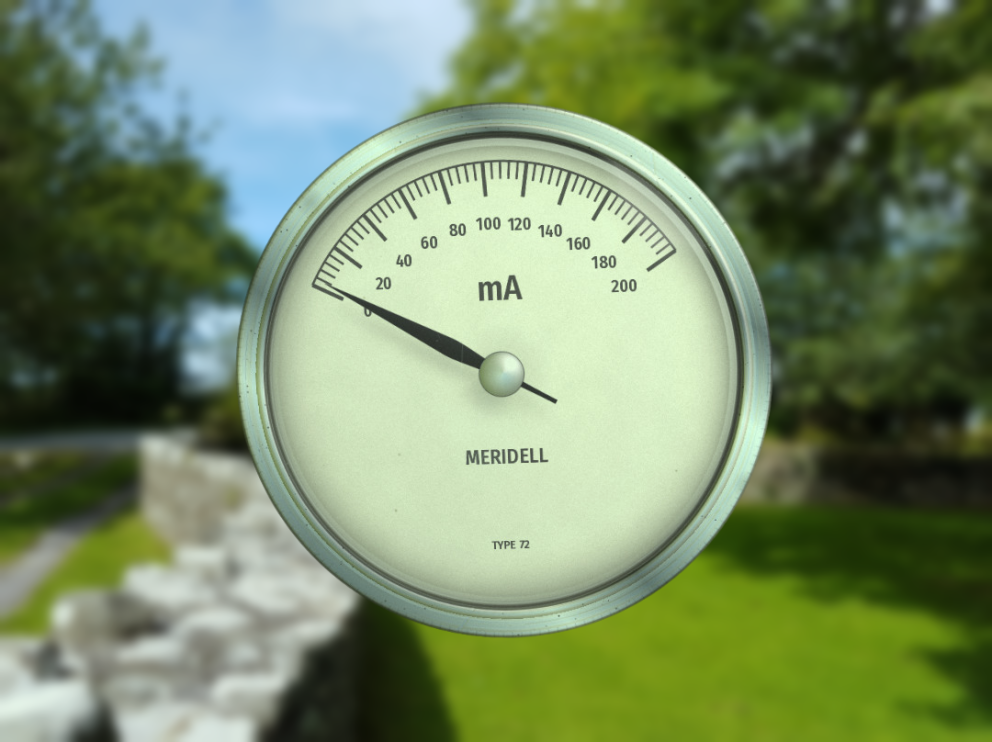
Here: **4** mA
